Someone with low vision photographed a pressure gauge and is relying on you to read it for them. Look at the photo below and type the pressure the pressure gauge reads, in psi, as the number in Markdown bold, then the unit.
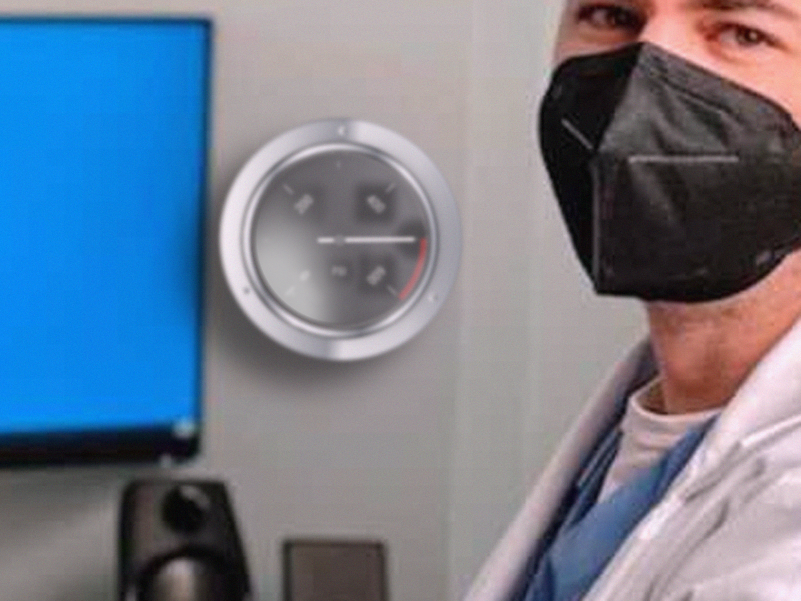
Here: **500** psi
